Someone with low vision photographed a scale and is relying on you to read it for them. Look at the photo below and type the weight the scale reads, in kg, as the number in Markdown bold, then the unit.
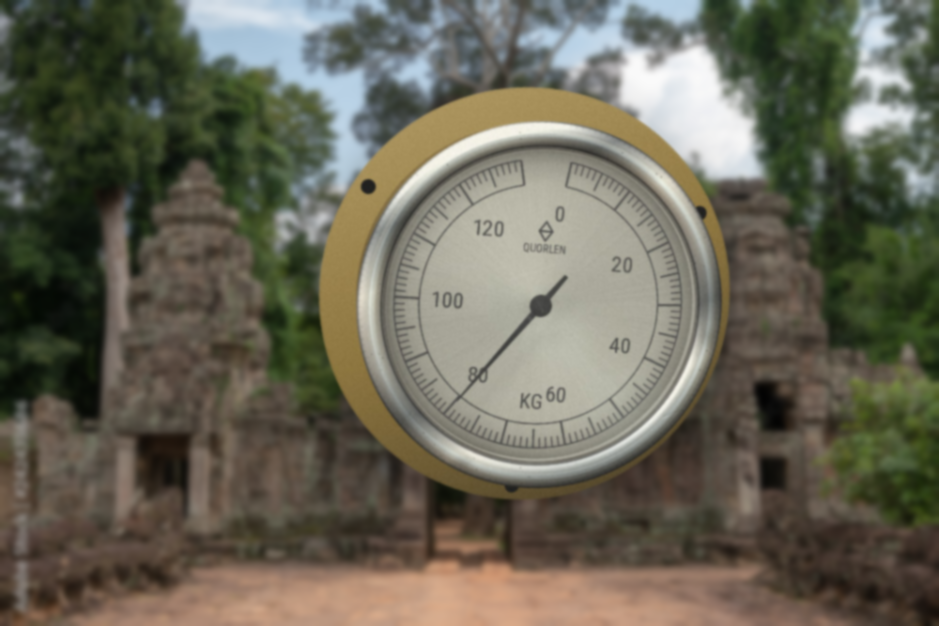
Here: **80** kg
